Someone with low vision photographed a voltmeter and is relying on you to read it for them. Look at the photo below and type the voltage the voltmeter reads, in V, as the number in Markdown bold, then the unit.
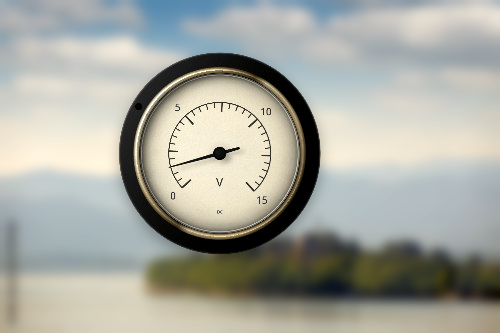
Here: **1.5** V
